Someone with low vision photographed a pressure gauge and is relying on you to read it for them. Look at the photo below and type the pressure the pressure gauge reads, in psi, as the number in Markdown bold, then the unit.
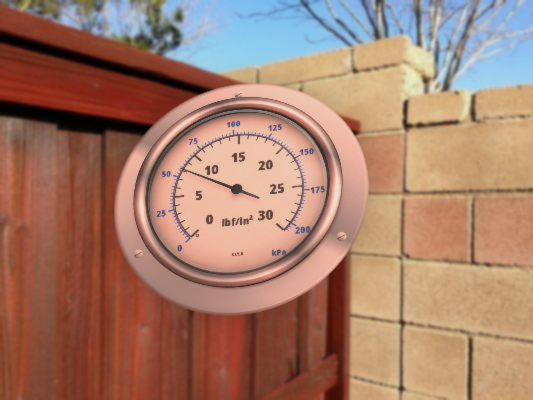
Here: **8** psi
